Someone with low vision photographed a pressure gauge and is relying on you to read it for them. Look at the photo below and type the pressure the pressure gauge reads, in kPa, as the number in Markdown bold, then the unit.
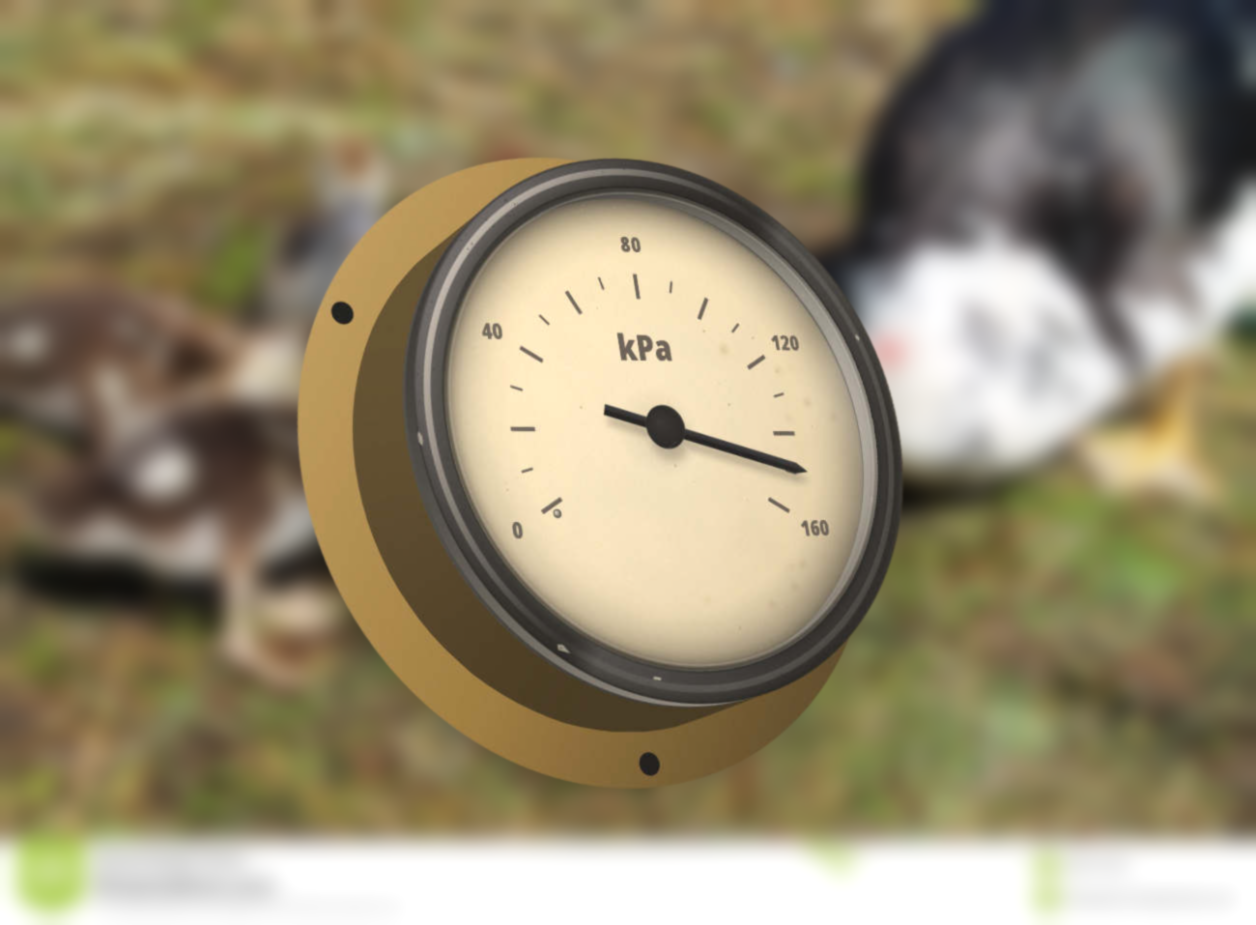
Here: **150** kPa
